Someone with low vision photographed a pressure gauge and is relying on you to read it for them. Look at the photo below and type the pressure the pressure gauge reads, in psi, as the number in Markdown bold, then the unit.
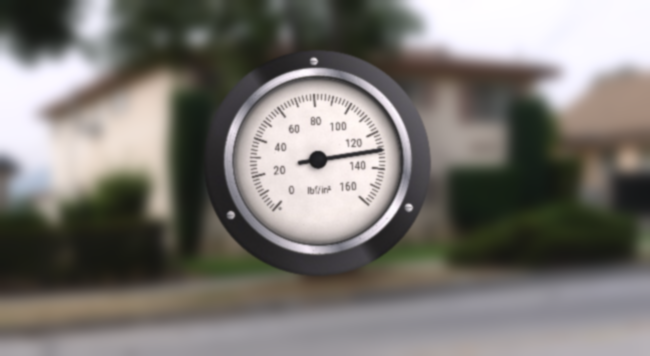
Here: **130** psi
